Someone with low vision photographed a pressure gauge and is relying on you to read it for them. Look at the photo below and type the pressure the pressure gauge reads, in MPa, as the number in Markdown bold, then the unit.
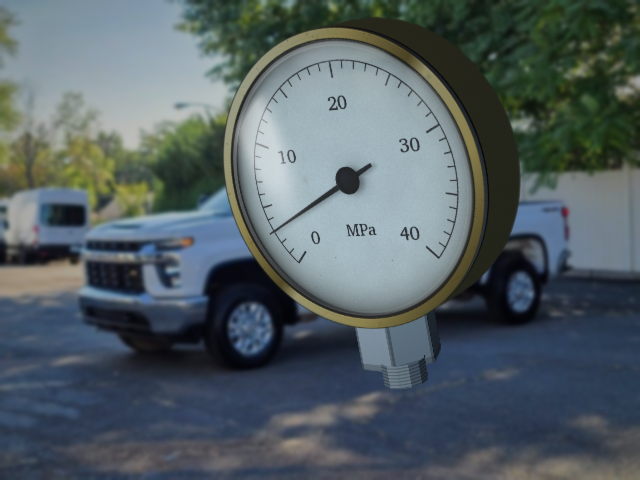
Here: **3** MPa
